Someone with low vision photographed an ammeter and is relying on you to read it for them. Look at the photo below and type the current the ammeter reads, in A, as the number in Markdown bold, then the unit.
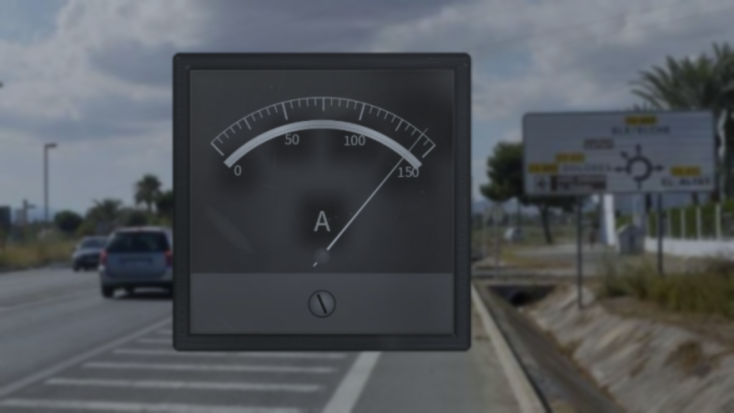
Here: **140** A
